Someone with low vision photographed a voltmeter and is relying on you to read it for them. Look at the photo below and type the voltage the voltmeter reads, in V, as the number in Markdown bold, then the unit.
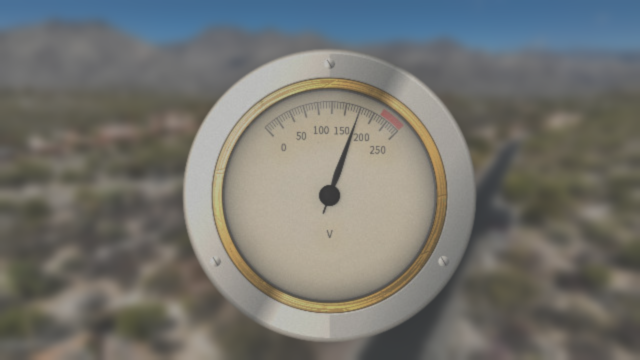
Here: **175** V
